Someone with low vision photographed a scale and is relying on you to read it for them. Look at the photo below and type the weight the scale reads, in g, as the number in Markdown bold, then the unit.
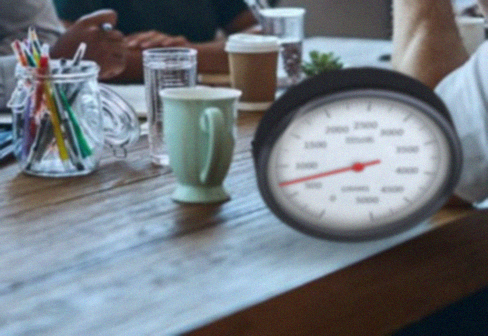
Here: **750** g
